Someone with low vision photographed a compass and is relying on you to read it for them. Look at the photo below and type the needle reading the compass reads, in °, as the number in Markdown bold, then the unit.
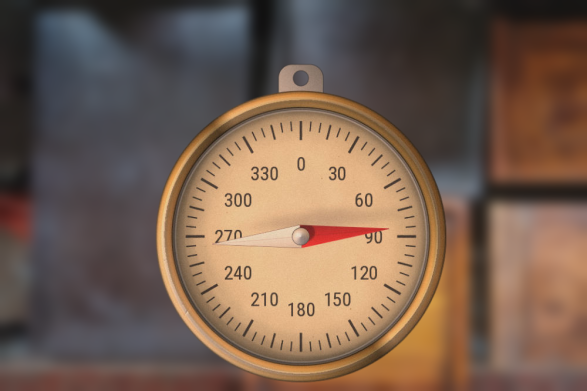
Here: **85** °
